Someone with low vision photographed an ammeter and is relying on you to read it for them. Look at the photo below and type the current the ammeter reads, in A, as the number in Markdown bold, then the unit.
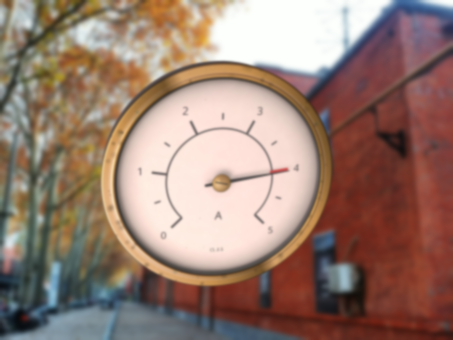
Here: **4** A
